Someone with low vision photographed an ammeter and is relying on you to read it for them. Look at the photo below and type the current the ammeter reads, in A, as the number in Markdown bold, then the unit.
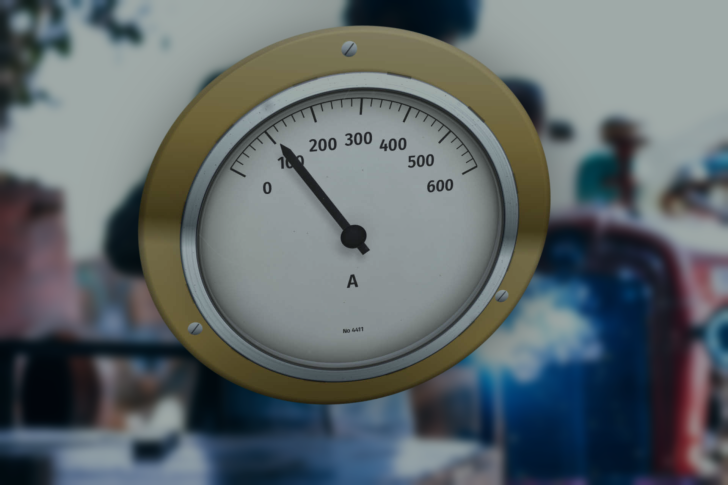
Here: **110** A
